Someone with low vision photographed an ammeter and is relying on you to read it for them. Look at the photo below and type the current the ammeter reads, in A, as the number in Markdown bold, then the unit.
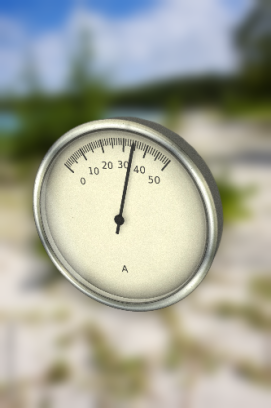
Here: **35** A
